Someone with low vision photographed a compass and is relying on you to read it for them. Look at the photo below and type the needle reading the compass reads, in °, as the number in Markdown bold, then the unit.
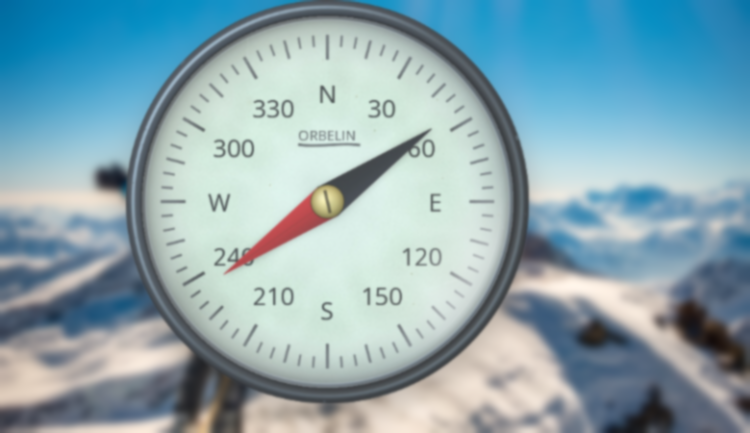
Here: **235** °
